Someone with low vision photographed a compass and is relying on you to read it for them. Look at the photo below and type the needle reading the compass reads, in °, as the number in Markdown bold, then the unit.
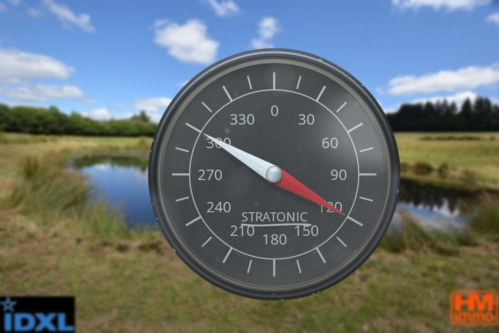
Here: **120** °
